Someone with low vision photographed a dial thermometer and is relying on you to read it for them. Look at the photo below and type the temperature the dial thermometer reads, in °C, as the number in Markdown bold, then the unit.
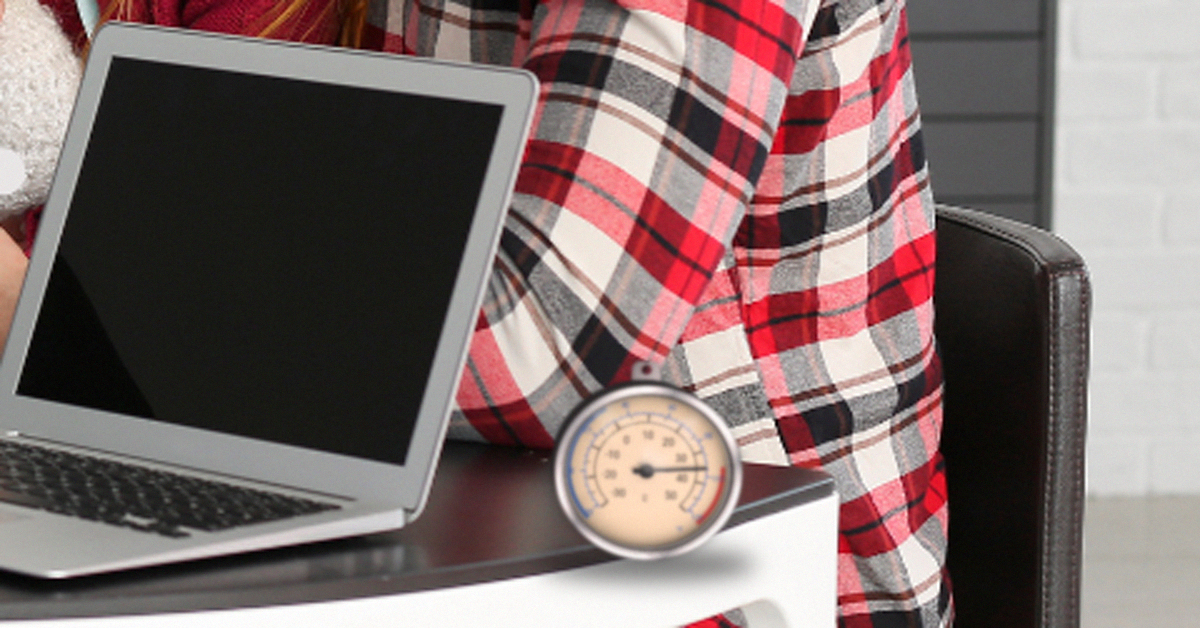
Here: **35** °C
